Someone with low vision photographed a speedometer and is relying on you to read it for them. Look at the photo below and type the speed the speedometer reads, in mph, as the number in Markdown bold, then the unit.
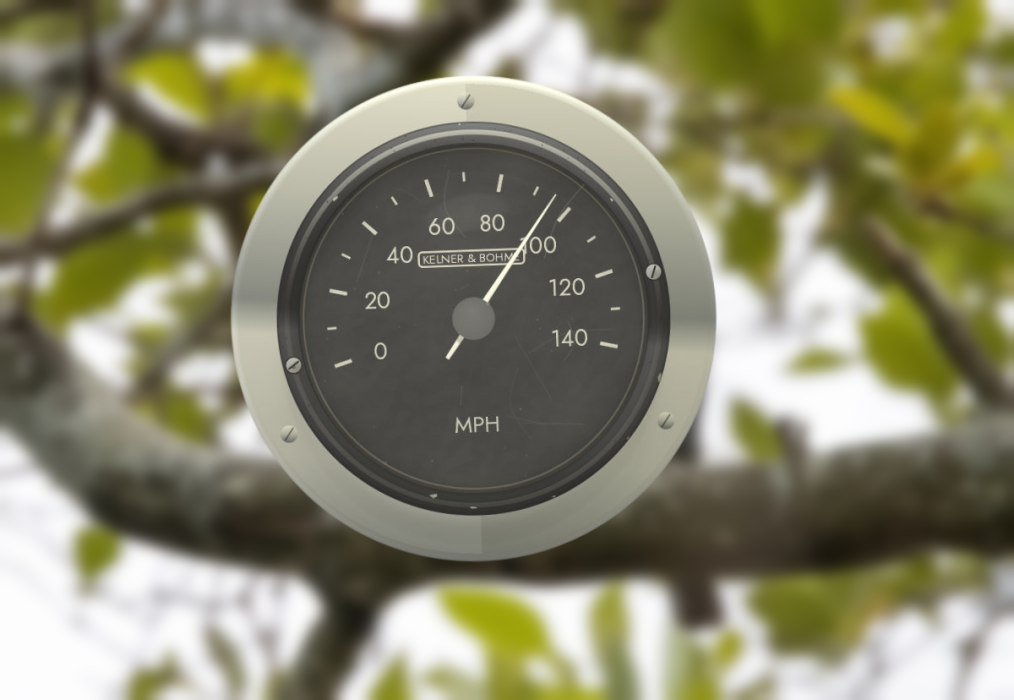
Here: **95** mph
